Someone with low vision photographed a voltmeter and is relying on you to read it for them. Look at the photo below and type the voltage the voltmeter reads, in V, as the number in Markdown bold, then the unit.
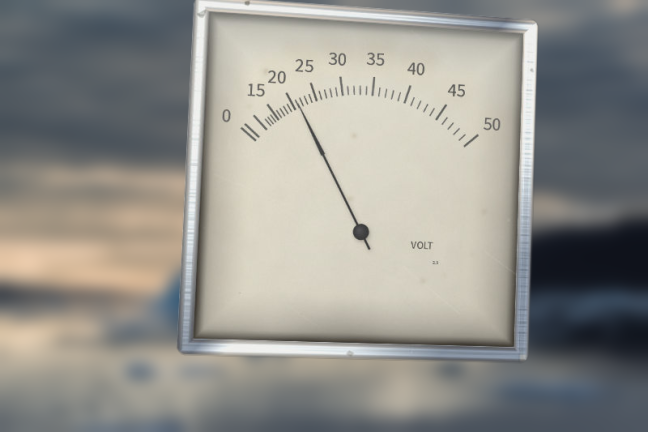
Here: **21** V
